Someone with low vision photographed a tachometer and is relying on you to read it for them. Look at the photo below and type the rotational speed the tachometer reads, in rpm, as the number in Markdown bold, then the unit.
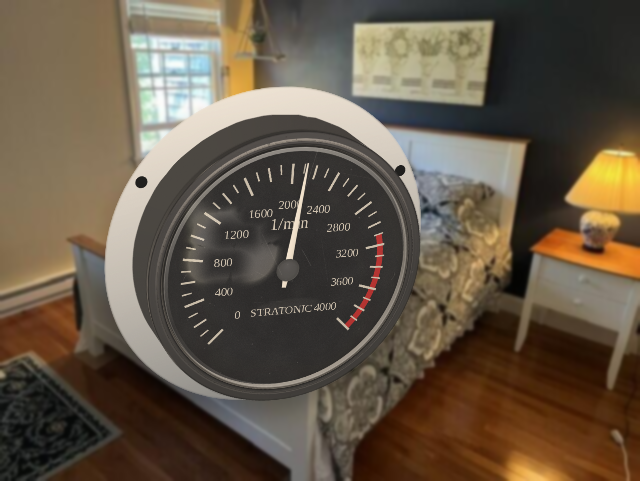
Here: **2100** rpm
